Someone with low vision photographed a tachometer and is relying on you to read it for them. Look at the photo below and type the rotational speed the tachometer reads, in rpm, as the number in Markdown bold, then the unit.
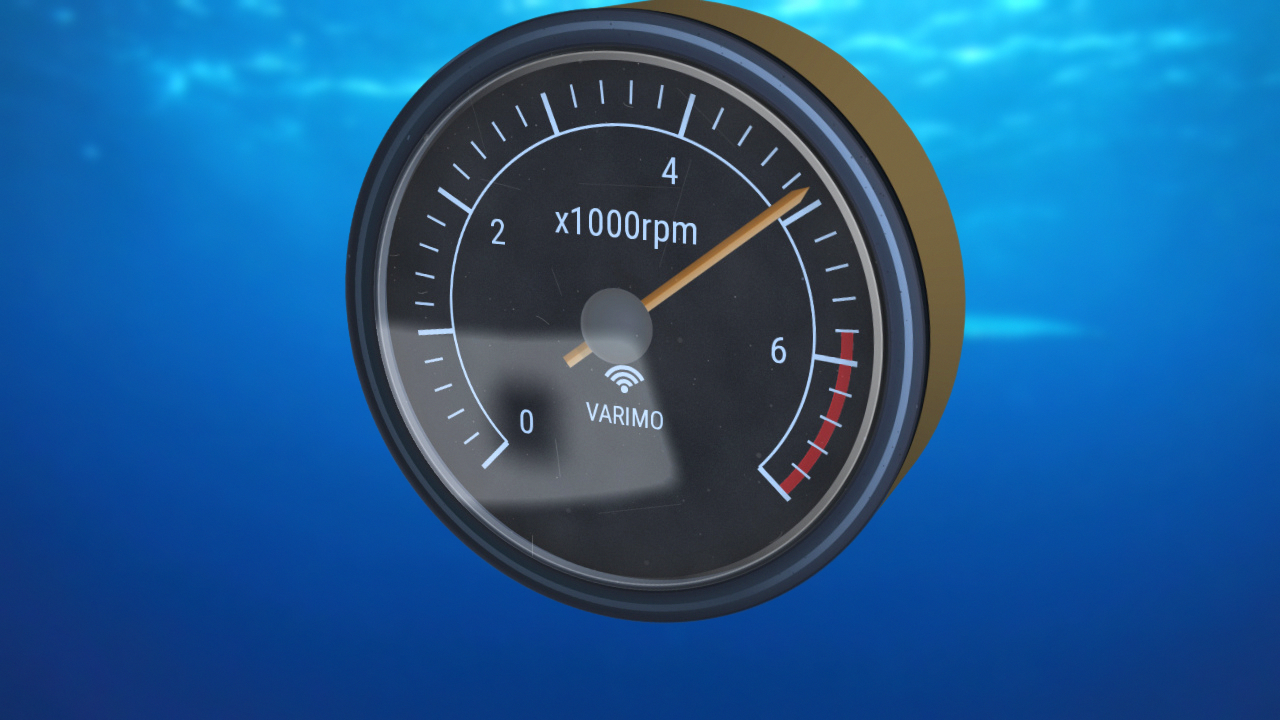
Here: **4900** rpm
